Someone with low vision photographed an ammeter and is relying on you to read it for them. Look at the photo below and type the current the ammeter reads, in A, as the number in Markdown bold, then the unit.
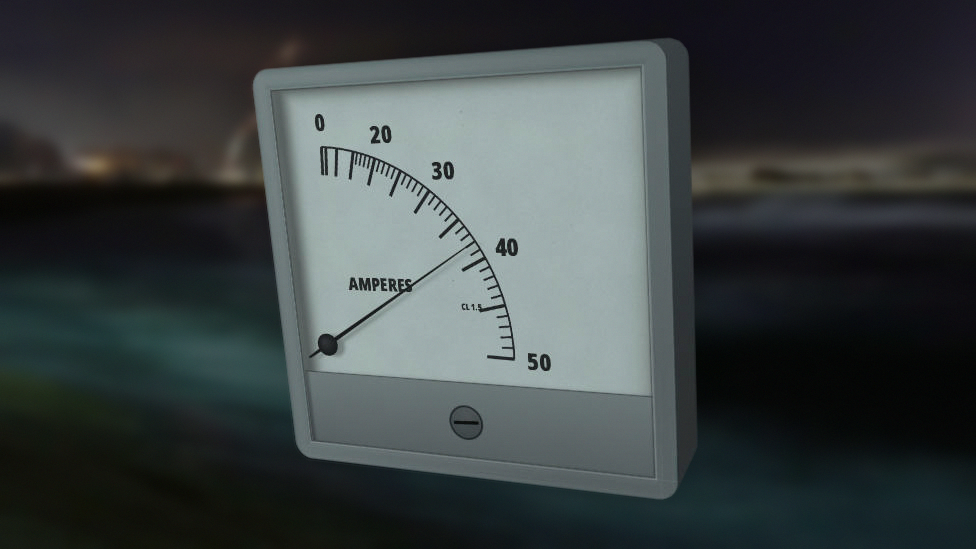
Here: **38** A
